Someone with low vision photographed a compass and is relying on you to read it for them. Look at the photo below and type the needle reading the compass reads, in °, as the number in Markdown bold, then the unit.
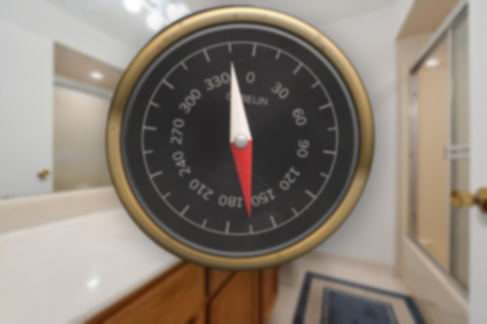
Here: **165** °
